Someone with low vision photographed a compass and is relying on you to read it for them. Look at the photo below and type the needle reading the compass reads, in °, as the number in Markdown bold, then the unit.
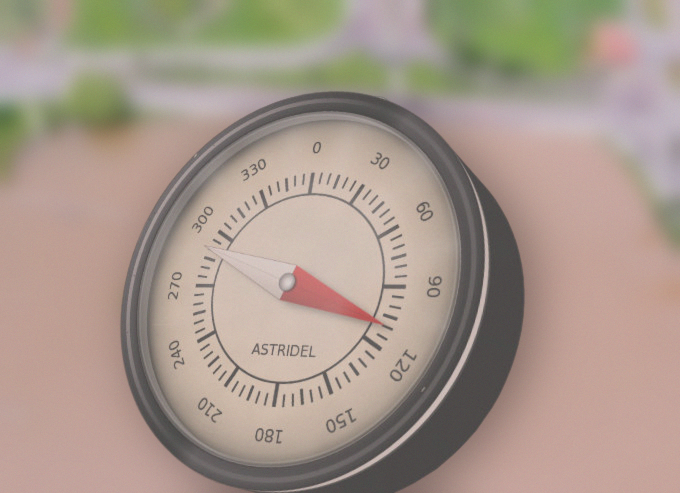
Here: **110** °
